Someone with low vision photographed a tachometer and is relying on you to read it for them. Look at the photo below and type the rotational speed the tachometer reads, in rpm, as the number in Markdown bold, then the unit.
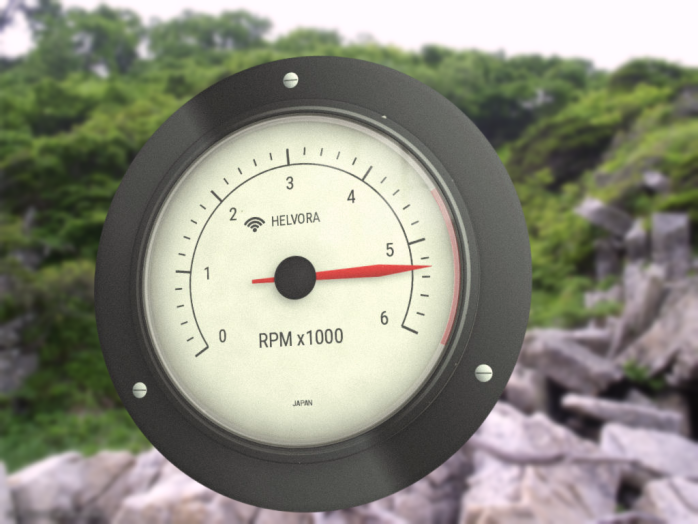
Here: **5300** rpm
